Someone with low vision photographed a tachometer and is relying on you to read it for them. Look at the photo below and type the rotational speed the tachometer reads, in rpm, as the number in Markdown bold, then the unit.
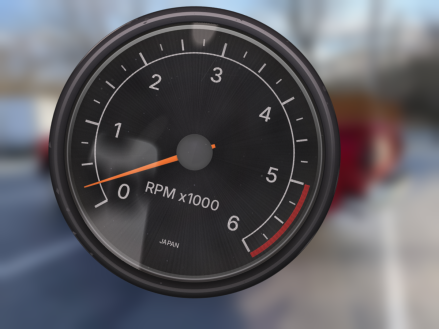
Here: **250** rpm
